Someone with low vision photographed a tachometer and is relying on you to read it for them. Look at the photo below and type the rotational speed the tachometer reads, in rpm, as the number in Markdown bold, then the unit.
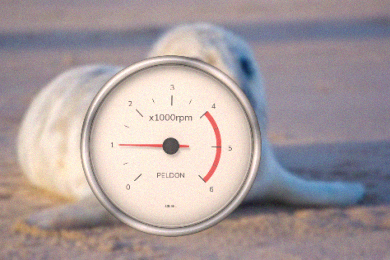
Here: **1000** rpm
